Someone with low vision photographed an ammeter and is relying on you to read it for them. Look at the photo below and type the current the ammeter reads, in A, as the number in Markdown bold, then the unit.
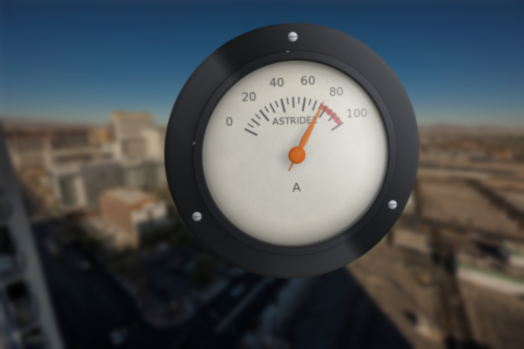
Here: **75** A
